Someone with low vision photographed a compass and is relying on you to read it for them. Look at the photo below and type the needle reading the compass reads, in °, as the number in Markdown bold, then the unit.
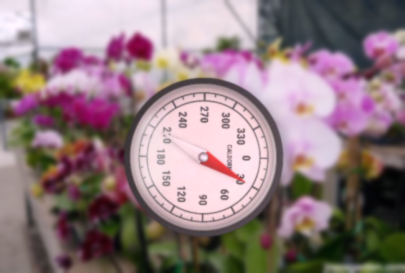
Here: **30** °
